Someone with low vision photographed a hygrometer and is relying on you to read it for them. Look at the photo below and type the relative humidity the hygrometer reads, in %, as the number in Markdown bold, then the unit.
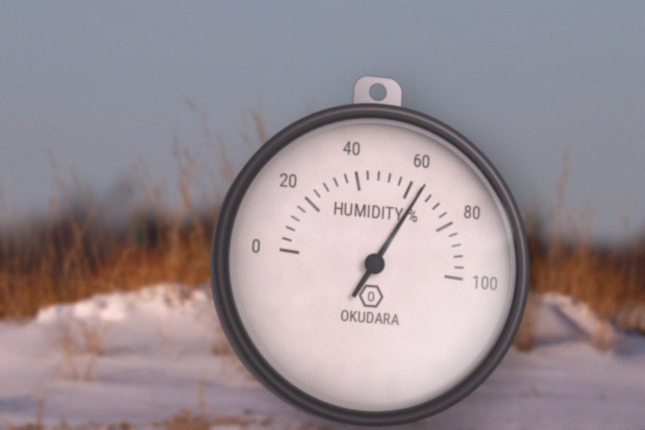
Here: **64** %
